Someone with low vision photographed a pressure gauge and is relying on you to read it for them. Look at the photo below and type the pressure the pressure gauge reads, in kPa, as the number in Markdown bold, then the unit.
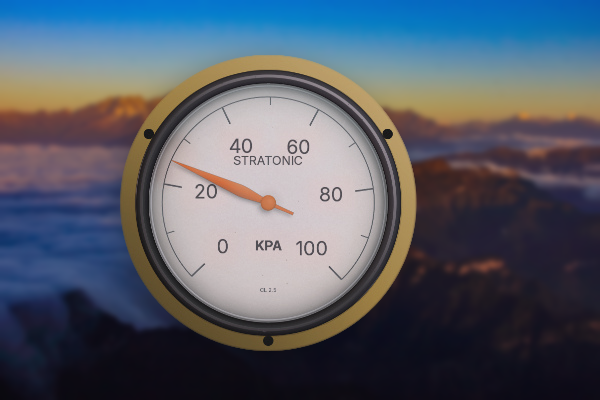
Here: **25** kPa
